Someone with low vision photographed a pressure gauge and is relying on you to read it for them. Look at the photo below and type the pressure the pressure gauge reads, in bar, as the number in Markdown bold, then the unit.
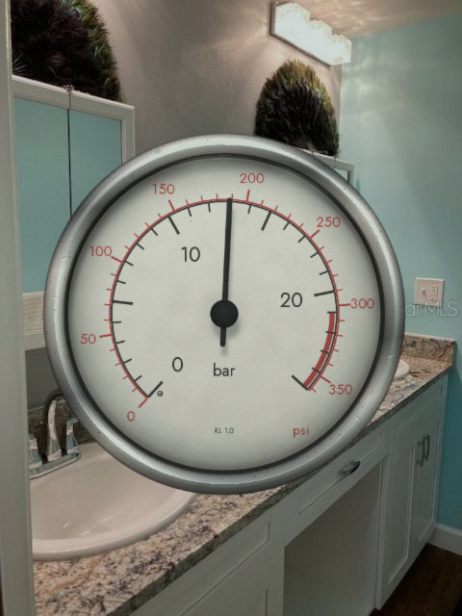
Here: **13** bar
